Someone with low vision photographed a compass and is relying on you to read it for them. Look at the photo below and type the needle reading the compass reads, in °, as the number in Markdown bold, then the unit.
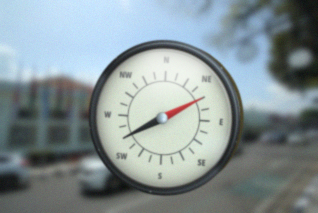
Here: **60** °
